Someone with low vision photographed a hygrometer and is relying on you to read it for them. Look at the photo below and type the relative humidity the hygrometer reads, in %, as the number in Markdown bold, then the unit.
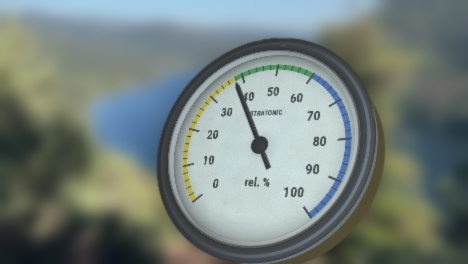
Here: **38** %
